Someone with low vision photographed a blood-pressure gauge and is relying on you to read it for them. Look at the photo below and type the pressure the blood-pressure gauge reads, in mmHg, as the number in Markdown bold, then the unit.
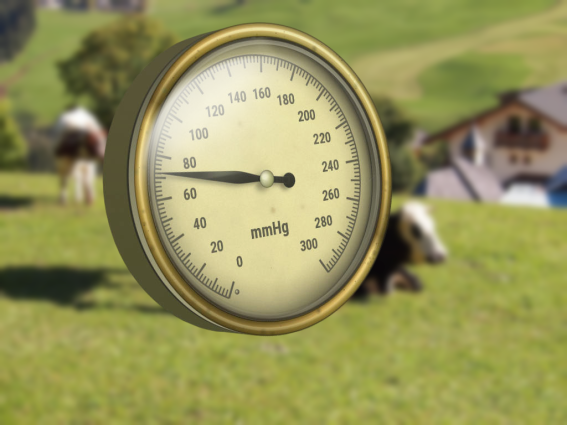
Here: **72** mmHg
